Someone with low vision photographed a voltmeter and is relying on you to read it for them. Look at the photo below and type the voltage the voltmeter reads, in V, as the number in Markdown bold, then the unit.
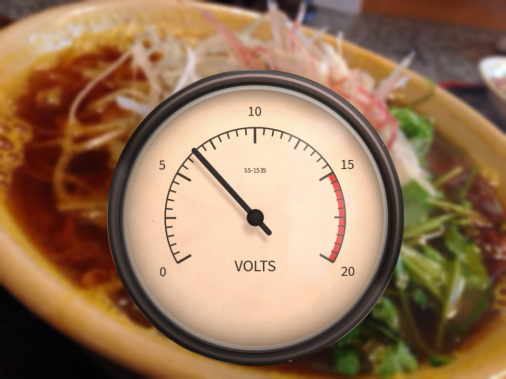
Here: **6.5** V
